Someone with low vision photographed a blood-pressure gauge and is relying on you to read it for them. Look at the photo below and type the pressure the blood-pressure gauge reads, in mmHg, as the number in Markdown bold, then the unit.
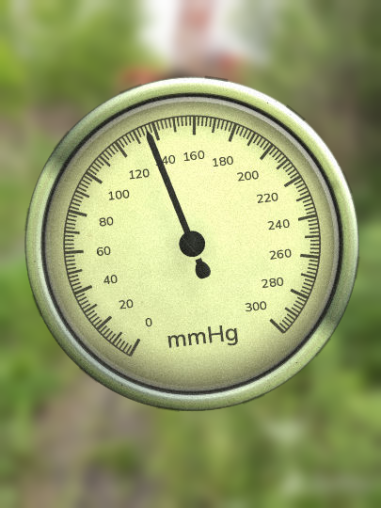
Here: **136** mmHg
